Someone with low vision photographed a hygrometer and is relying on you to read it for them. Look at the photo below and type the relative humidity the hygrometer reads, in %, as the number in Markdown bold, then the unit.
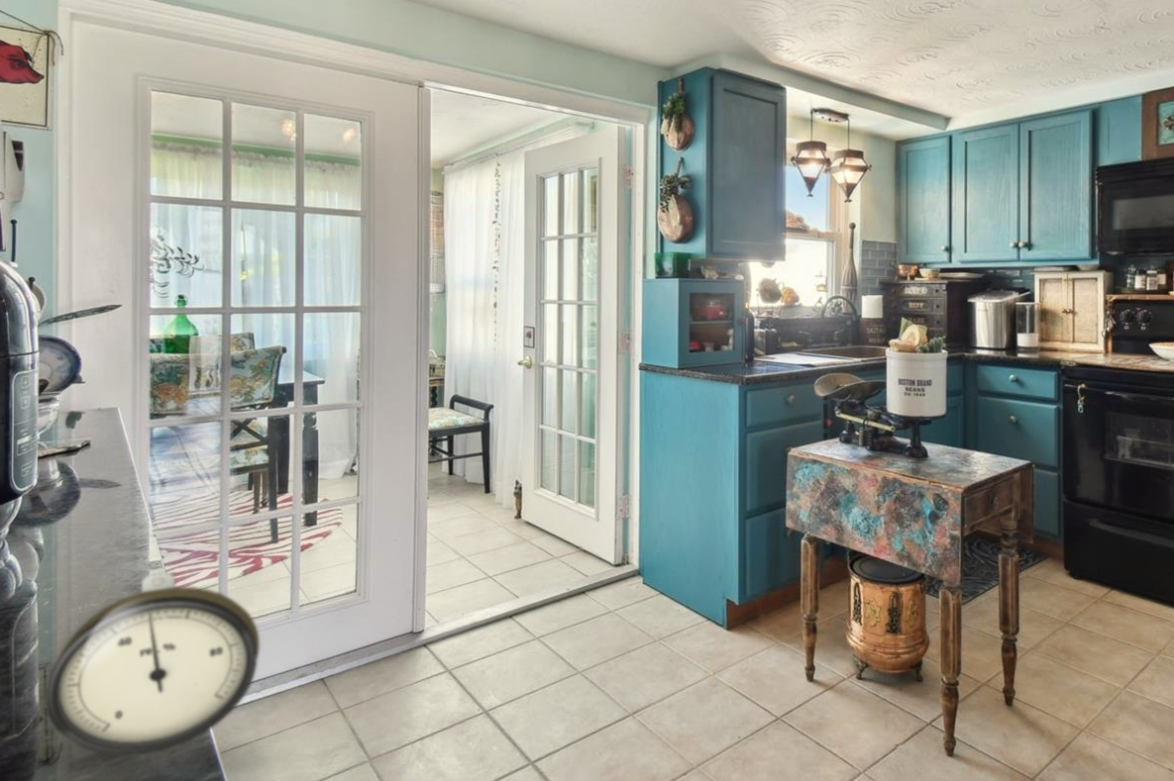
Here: **50** %
